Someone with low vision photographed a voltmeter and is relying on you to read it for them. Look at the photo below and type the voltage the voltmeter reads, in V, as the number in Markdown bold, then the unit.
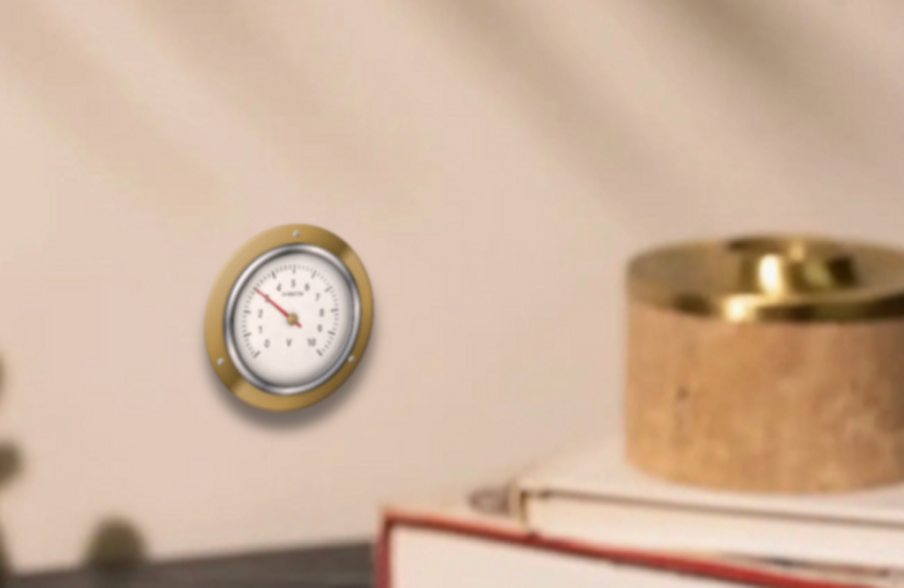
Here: **3** V
